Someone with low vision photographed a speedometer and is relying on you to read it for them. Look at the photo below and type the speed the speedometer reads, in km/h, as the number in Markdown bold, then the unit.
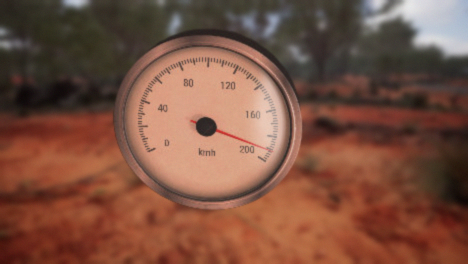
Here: **190** km/h
